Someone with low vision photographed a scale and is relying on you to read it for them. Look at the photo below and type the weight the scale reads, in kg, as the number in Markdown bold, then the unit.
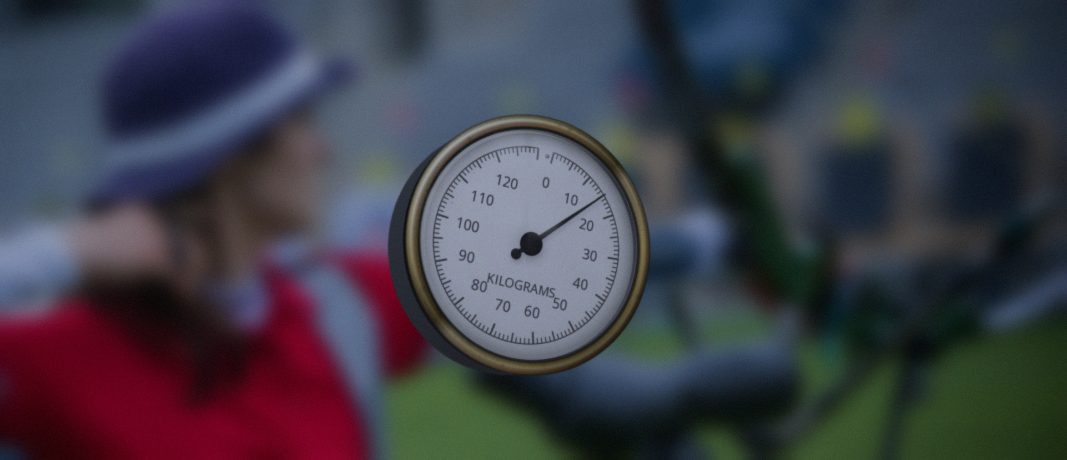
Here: **15** kg
